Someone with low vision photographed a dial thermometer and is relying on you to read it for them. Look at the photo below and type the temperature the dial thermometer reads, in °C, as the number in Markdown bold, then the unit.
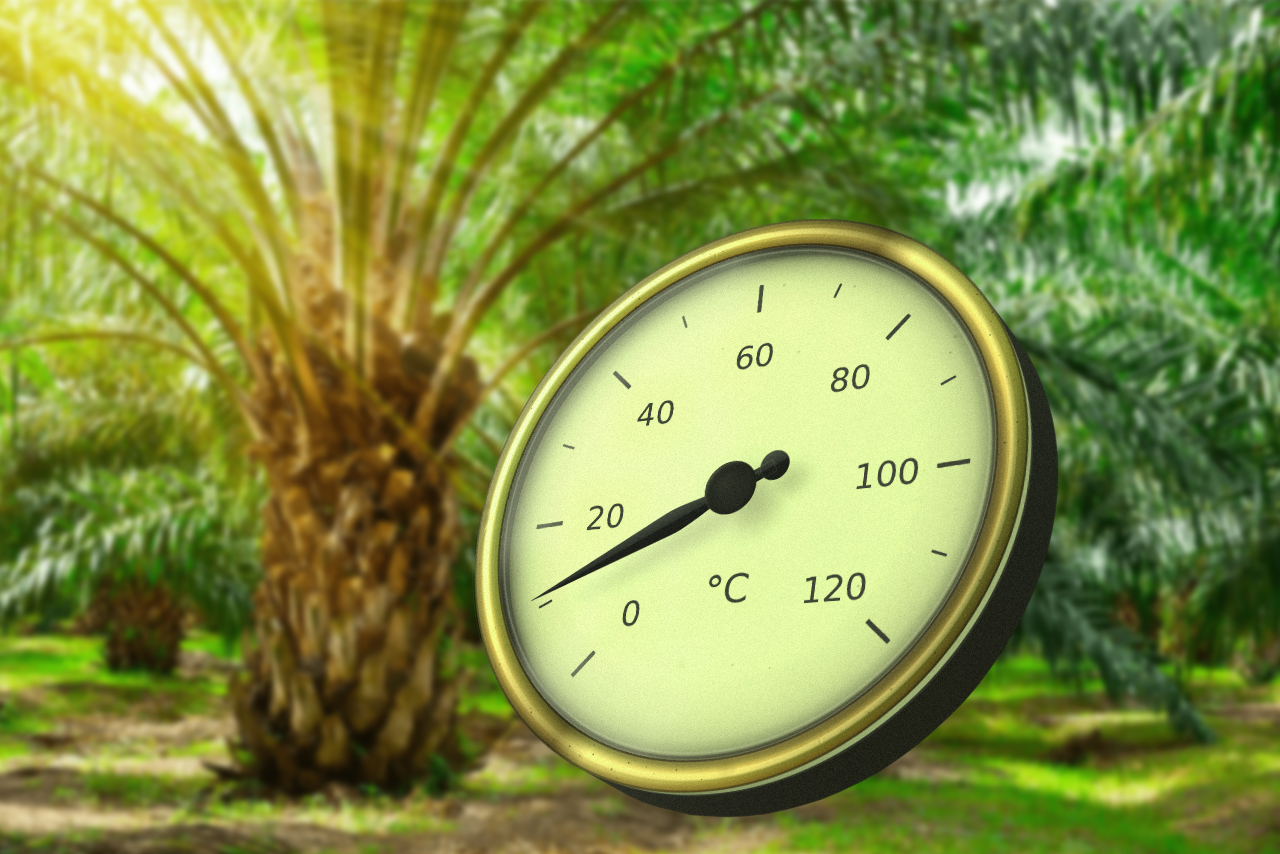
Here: **10** °C
